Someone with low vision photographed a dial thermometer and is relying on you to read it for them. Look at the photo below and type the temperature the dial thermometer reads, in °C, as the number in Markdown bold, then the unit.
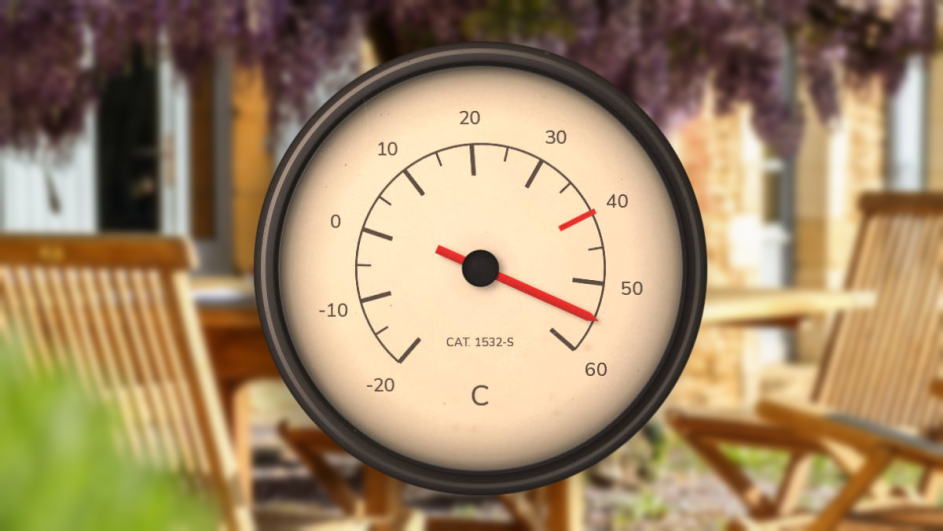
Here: **55** °C
